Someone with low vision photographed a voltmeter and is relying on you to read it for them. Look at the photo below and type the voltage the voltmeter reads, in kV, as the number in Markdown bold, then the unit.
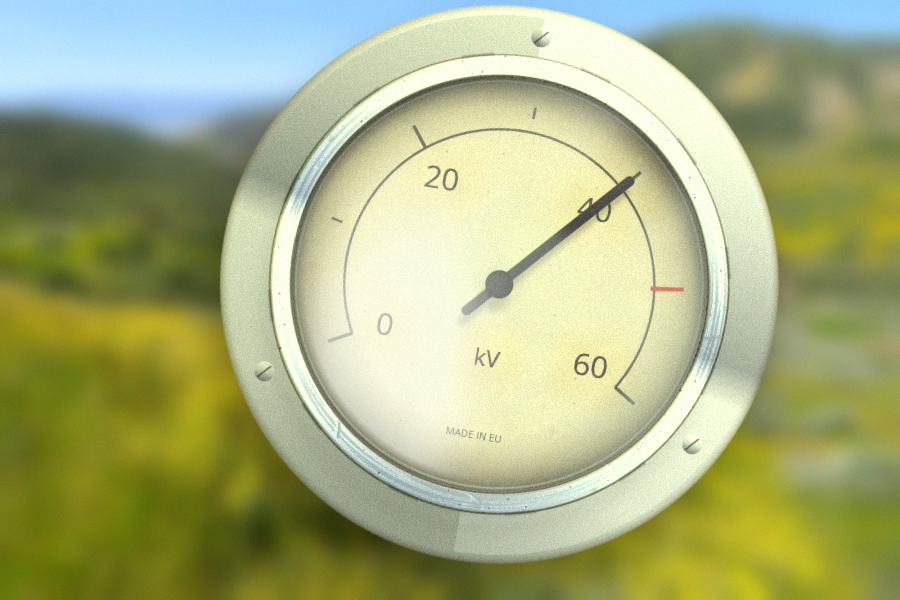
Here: **40** kV
